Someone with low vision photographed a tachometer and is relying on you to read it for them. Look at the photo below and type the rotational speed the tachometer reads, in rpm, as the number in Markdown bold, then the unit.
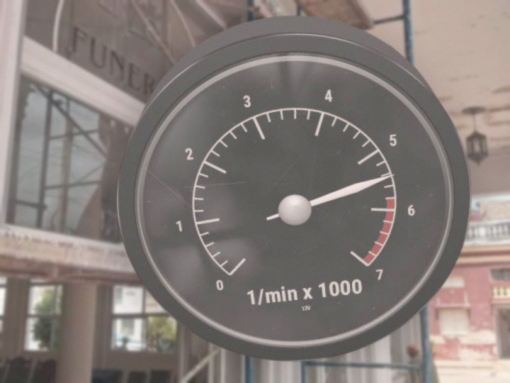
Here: **5400** rpm
